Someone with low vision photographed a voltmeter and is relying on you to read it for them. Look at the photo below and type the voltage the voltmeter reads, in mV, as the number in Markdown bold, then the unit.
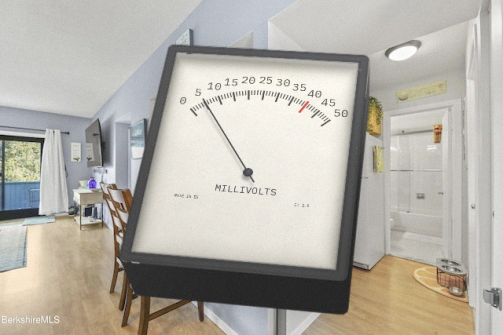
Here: **5** mV
